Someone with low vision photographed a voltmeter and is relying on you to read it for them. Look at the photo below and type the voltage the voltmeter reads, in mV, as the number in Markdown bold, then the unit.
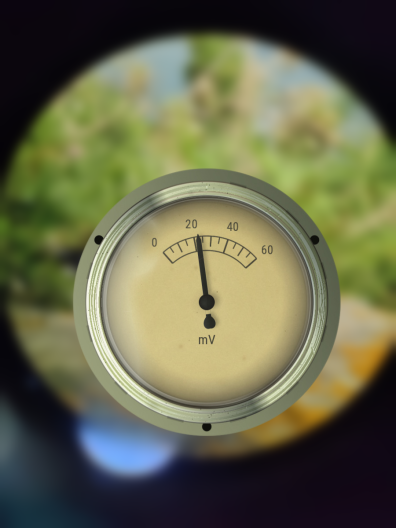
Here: **22.5** mV
